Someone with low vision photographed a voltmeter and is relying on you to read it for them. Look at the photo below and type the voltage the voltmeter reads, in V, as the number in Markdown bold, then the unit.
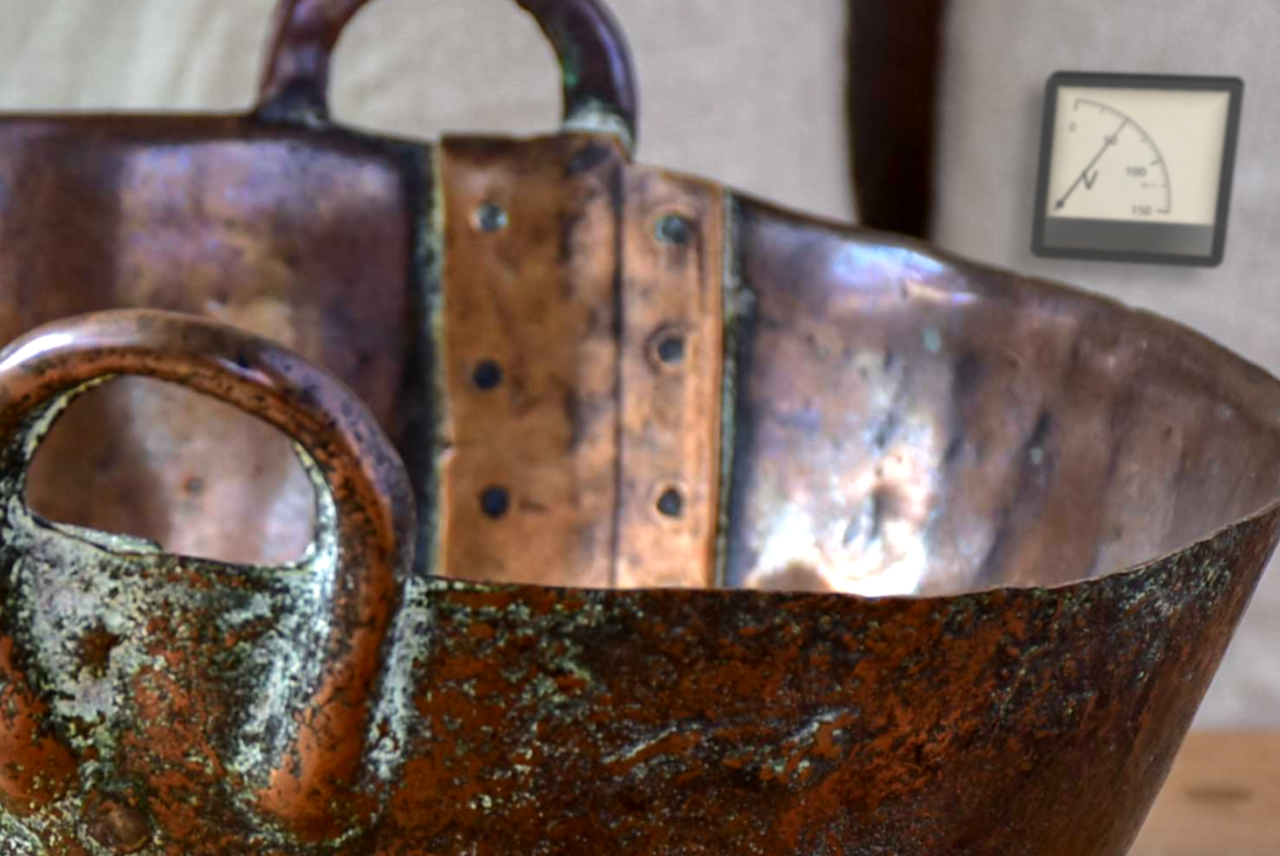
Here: **50** V
